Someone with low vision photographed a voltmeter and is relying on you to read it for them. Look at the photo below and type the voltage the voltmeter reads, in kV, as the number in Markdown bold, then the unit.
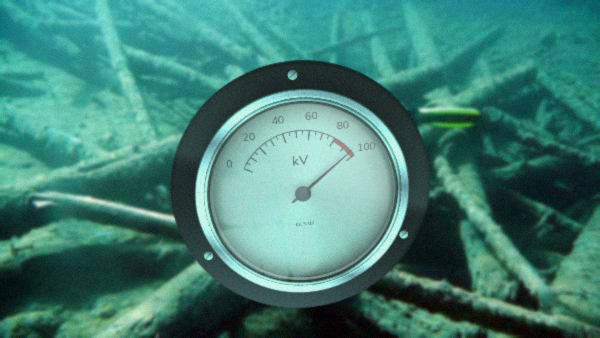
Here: **95** kV
